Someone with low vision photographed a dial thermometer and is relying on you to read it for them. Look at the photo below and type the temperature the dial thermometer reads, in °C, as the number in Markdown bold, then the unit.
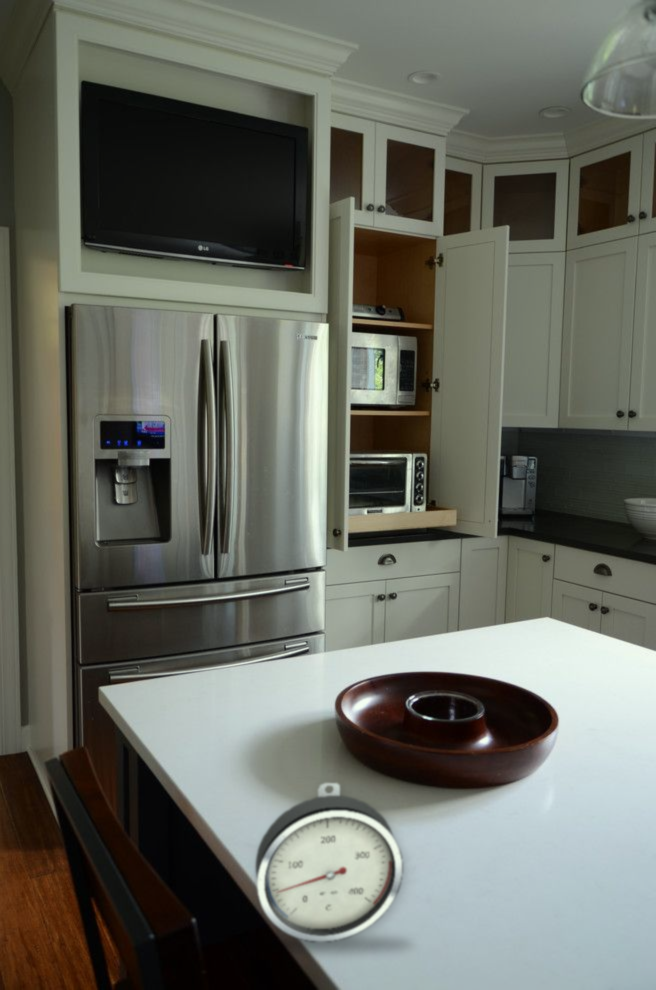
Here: **50** °C
